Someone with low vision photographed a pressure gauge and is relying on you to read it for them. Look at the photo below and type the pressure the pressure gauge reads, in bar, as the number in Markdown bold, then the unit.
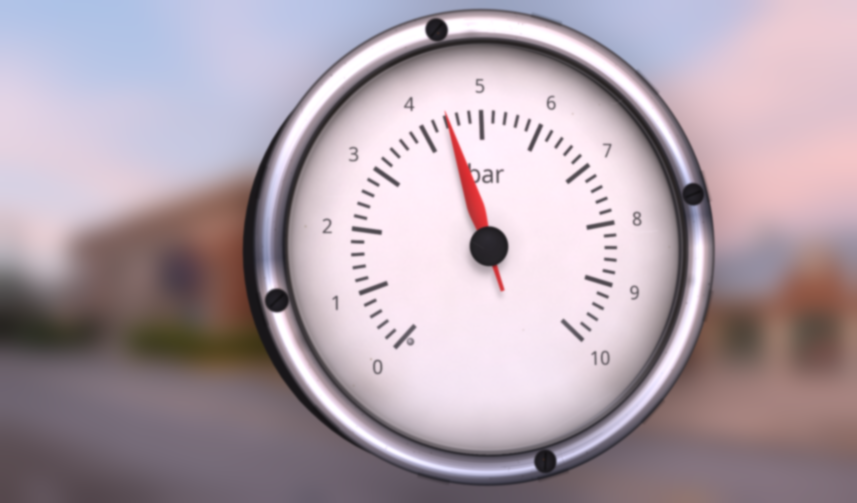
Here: **4.4** bar
